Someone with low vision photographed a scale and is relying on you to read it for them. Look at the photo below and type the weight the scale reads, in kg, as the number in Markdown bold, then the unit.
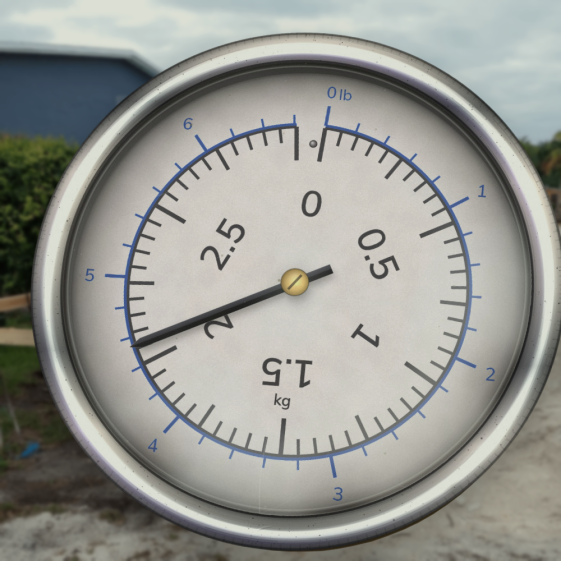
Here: **2.05** kg
